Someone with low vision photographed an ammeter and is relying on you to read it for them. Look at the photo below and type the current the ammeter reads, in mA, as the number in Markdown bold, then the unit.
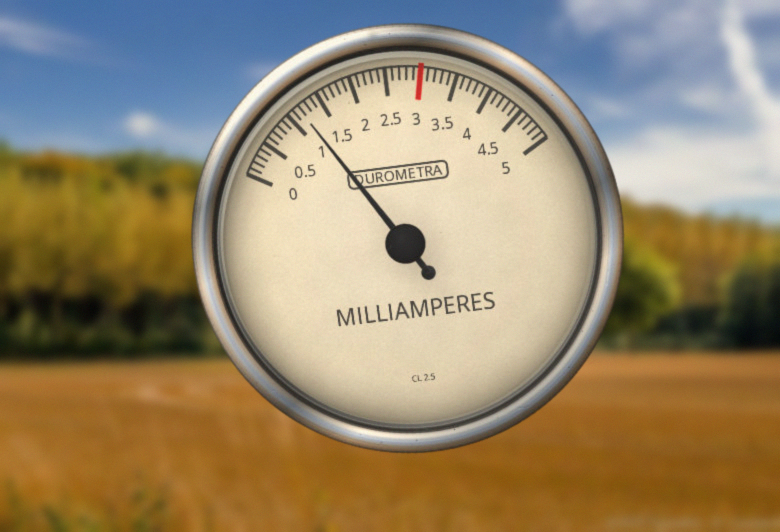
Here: **1.2** mA
